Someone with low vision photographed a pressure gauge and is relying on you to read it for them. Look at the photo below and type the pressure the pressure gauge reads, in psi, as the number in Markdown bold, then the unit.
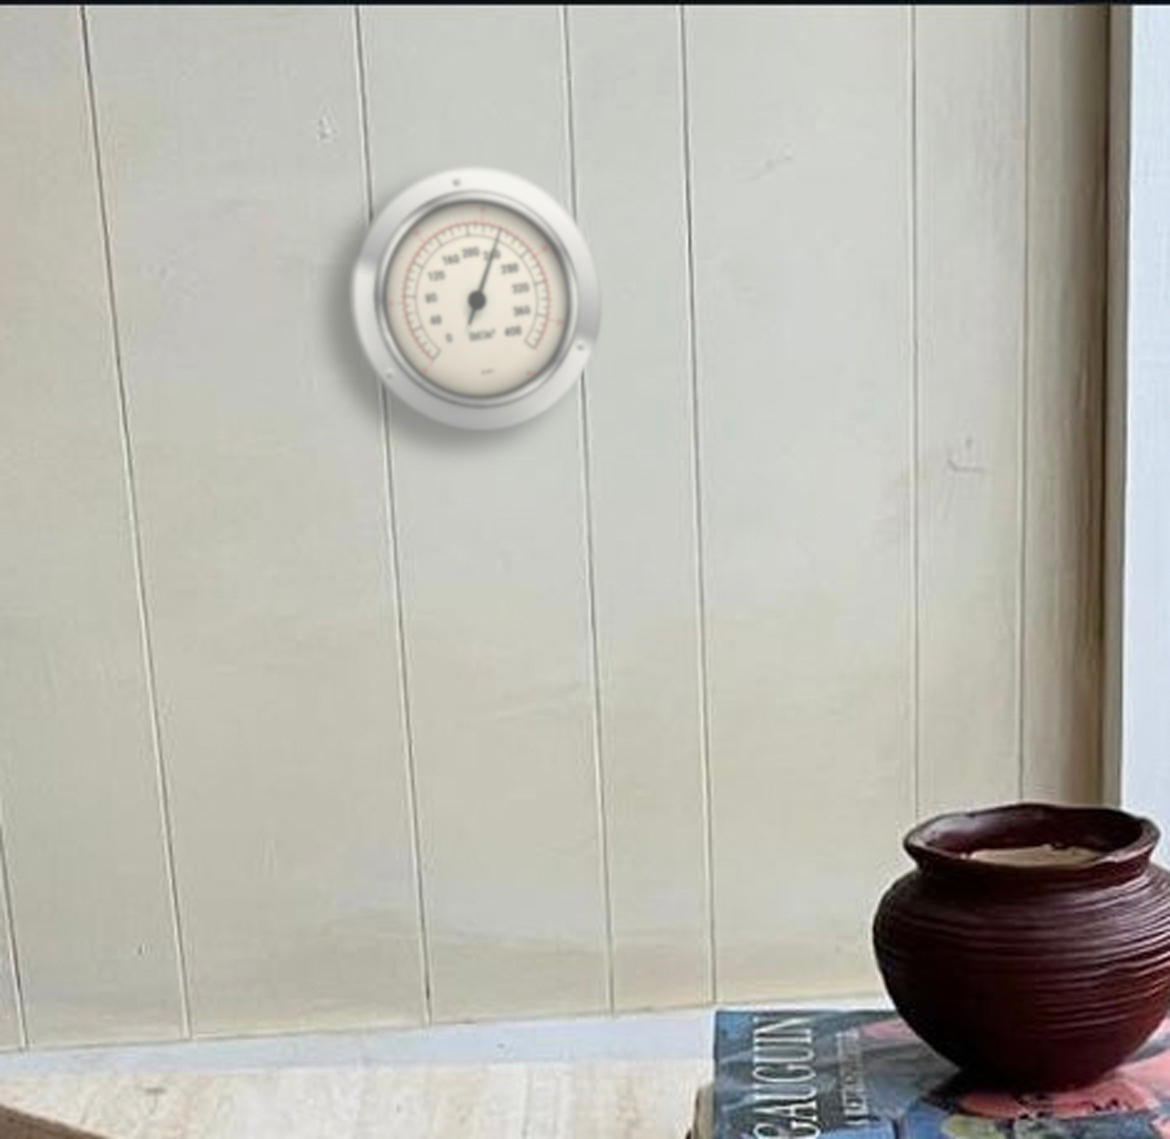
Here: **240** psi
